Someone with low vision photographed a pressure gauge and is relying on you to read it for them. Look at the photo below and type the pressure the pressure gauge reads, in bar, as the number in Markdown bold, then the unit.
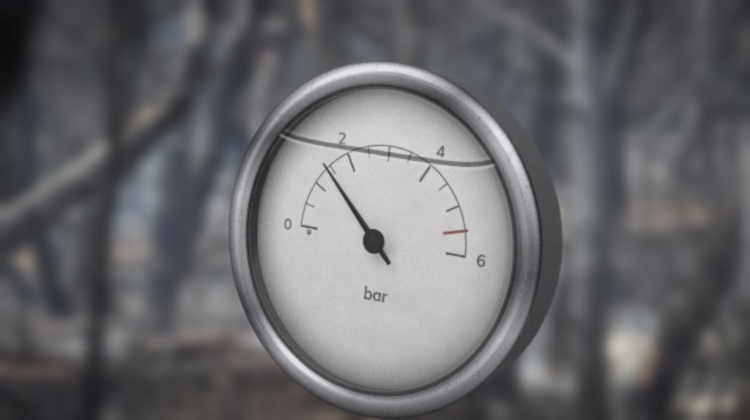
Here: **1.5** bar
